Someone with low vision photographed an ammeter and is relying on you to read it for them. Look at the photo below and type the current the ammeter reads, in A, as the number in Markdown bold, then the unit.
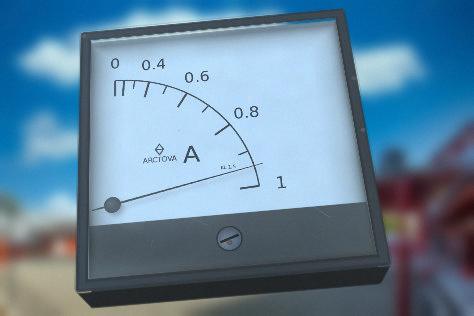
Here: **0.95** A
